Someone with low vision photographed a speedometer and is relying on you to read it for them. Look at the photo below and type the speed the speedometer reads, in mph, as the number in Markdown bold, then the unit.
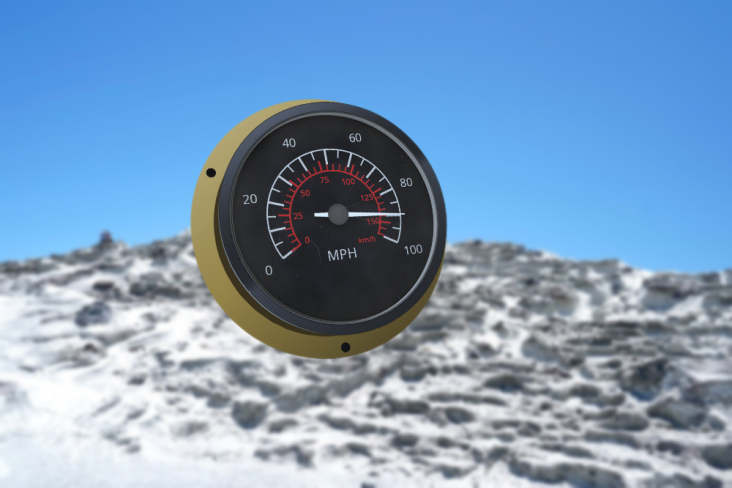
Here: **90** mph
